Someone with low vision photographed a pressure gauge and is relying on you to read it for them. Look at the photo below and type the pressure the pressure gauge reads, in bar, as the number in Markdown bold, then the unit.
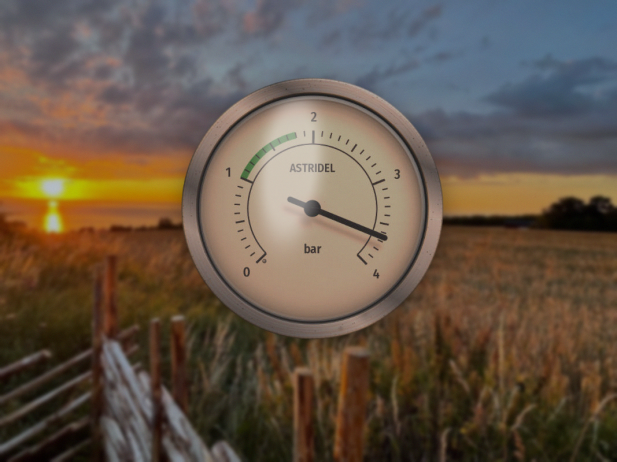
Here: **3.65** bar
